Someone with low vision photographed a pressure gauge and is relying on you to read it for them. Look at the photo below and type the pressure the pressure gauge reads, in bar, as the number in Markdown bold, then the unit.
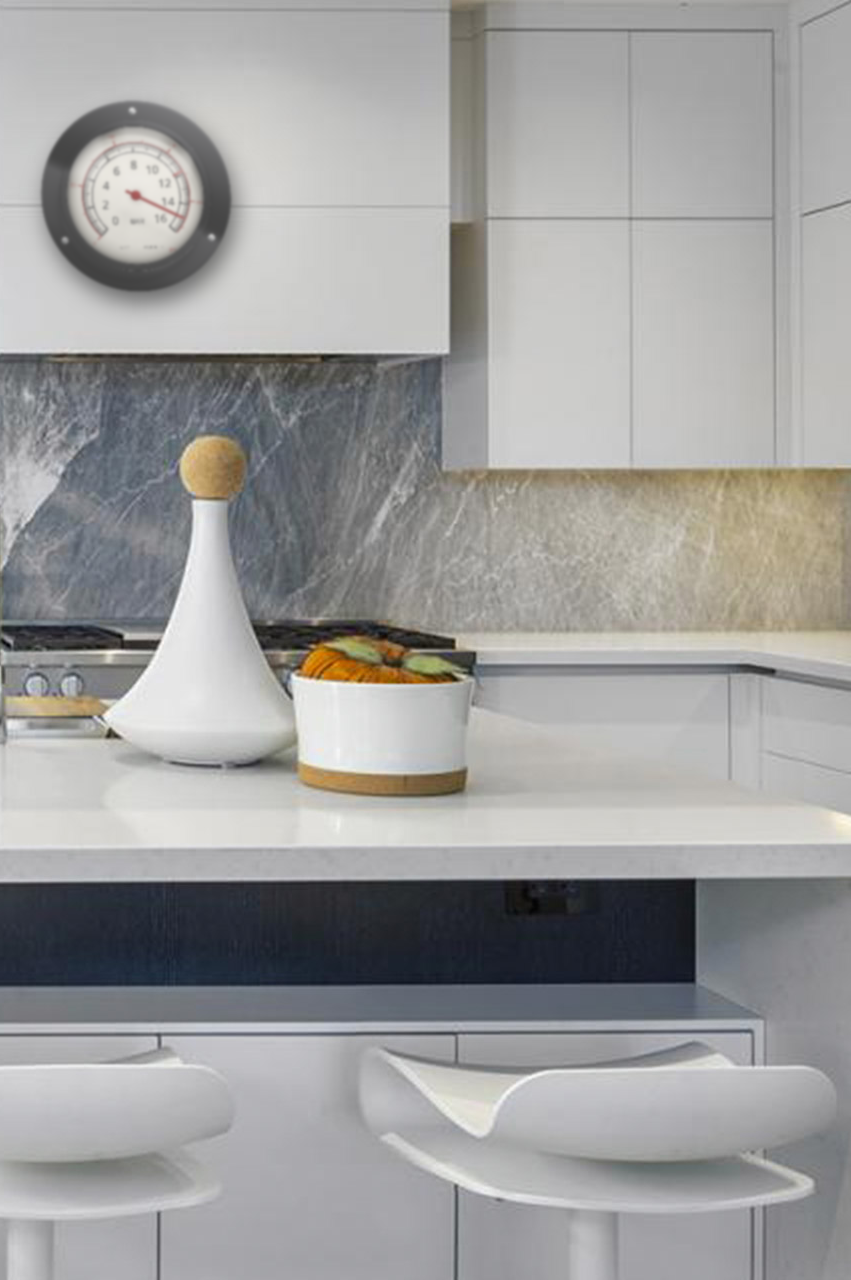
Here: **15** bar
